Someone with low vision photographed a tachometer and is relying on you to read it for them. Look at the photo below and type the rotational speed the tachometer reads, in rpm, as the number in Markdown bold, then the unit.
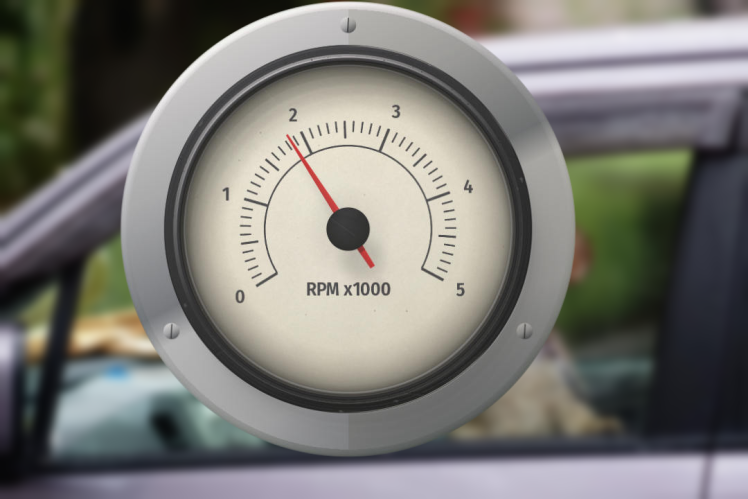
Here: **1850** rpm
